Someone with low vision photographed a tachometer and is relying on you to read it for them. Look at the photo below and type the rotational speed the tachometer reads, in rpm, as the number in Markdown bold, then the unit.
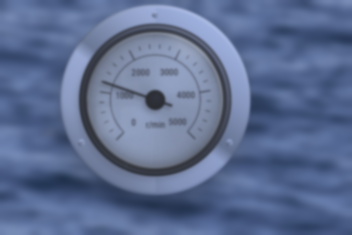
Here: **1200** rpm
